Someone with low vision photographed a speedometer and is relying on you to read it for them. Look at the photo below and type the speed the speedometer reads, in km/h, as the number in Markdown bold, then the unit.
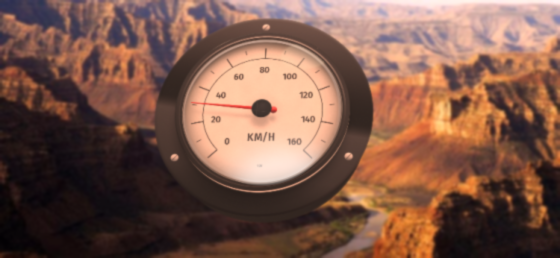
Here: **30** km/h
